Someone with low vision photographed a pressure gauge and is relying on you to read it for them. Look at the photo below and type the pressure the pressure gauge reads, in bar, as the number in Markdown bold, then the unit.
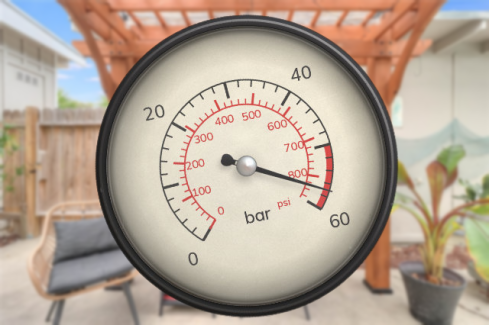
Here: **57** bar
